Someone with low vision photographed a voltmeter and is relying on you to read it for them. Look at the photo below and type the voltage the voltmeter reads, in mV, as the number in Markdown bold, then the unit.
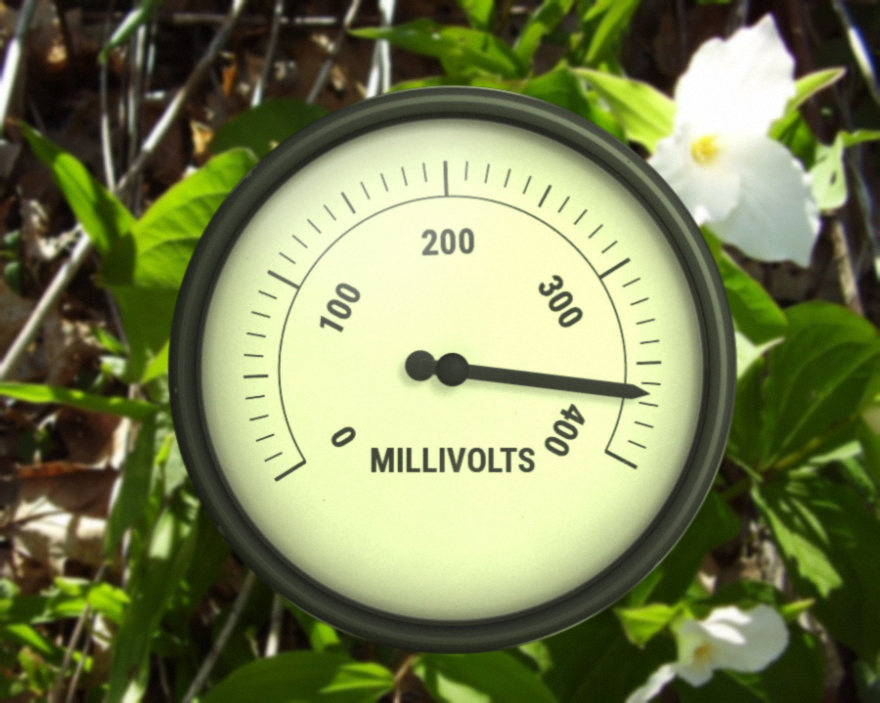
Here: **365** mV
